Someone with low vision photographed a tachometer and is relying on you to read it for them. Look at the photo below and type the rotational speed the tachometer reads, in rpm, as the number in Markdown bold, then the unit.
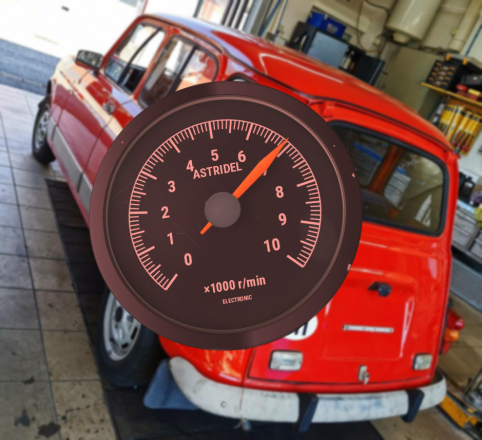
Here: **6900** rpm
